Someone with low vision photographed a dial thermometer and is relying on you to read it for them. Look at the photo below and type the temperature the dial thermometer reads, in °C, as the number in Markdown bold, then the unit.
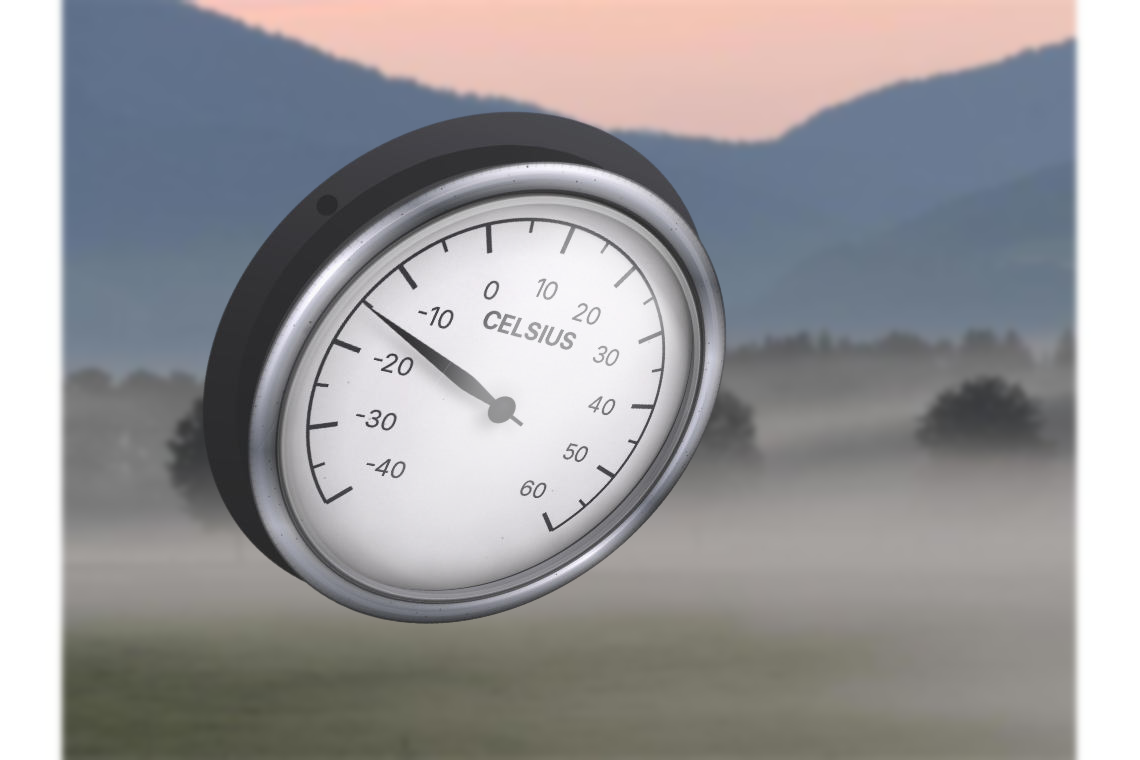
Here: **-15** °C
